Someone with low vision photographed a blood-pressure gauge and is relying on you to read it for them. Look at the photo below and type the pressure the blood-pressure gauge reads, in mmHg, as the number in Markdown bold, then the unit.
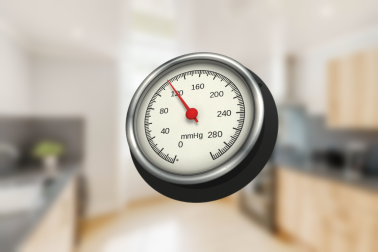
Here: **120** mmHg
